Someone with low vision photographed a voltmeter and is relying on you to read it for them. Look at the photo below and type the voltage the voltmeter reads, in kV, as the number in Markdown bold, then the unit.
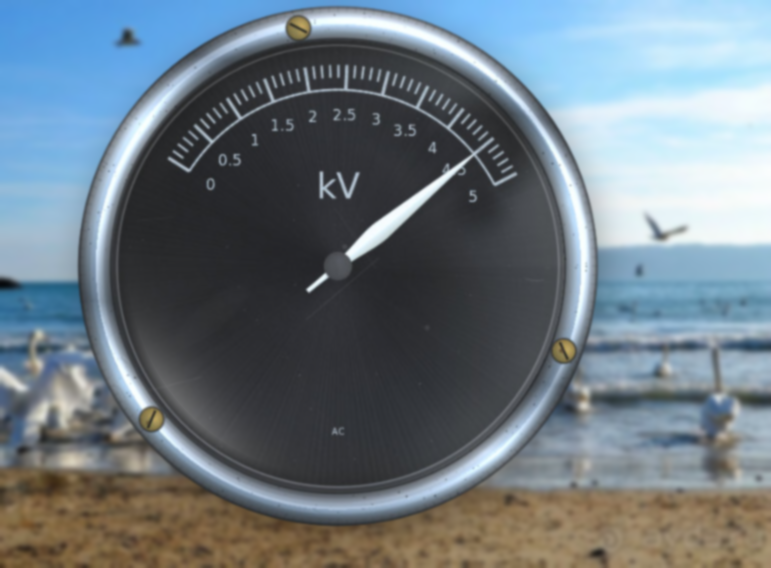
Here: **4.5** kV
